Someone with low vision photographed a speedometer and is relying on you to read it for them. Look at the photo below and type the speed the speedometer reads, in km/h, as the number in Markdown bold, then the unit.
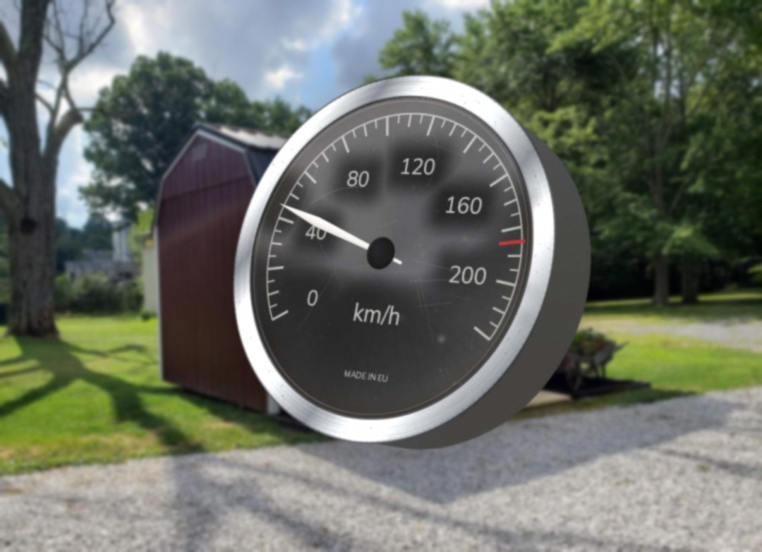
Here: **45** km/h
